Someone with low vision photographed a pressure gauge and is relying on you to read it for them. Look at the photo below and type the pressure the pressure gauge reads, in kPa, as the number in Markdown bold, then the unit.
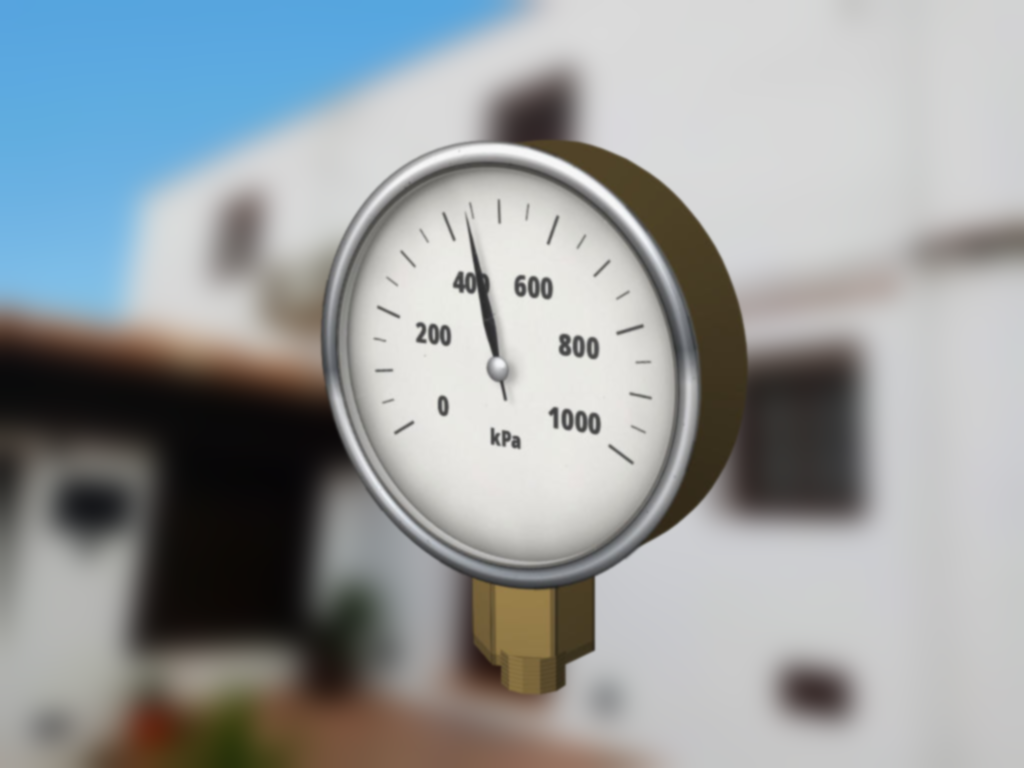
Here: **450** kPa
